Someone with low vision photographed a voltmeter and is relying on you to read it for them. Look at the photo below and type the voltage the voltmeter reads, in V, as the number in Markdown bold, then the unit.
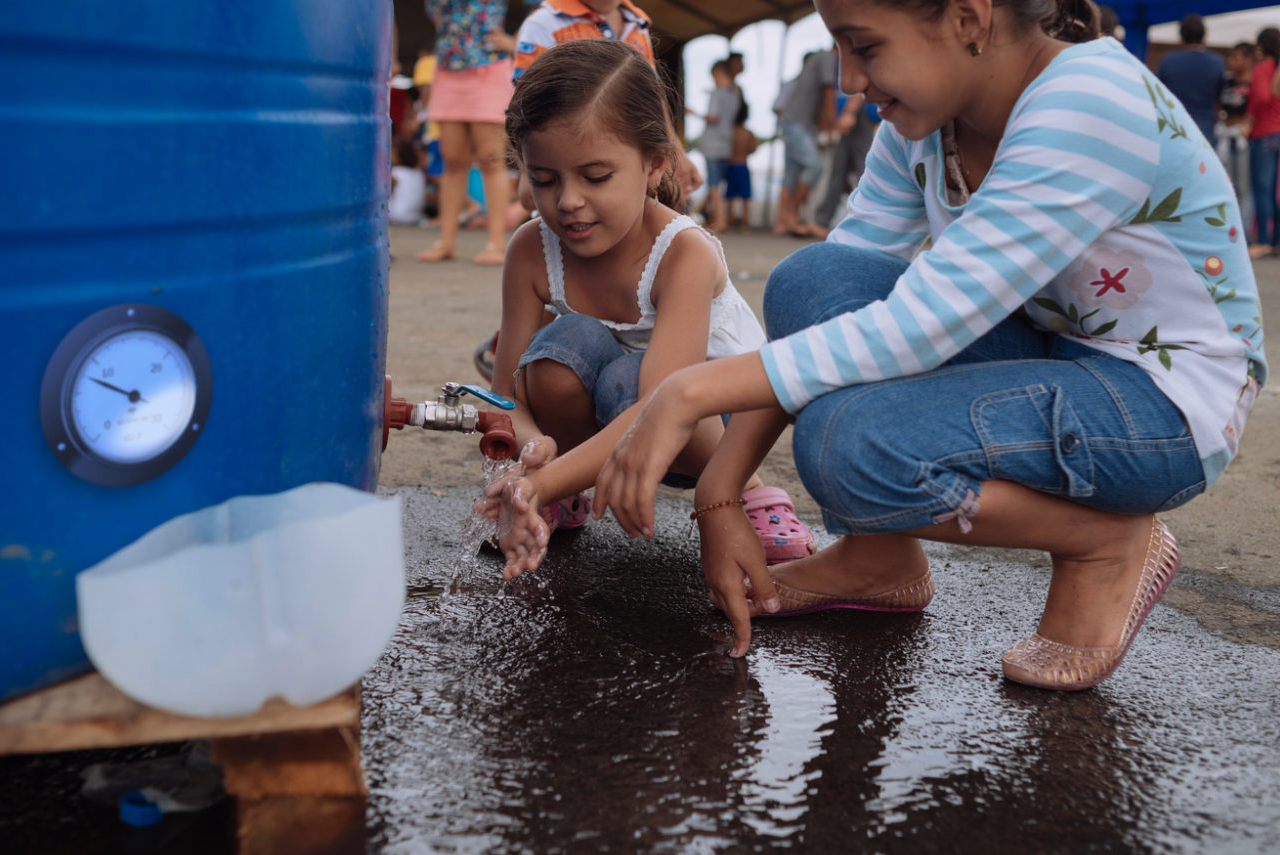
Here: **8** V
